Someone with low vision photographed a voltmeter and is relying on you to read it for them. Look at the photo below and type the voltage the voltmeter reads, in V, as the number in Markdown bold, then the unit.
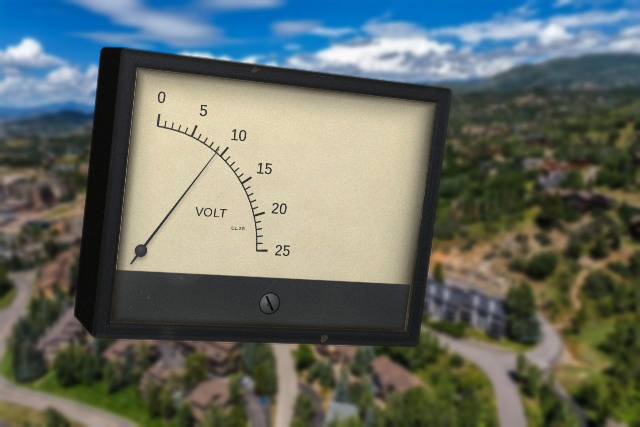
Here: **9** V
